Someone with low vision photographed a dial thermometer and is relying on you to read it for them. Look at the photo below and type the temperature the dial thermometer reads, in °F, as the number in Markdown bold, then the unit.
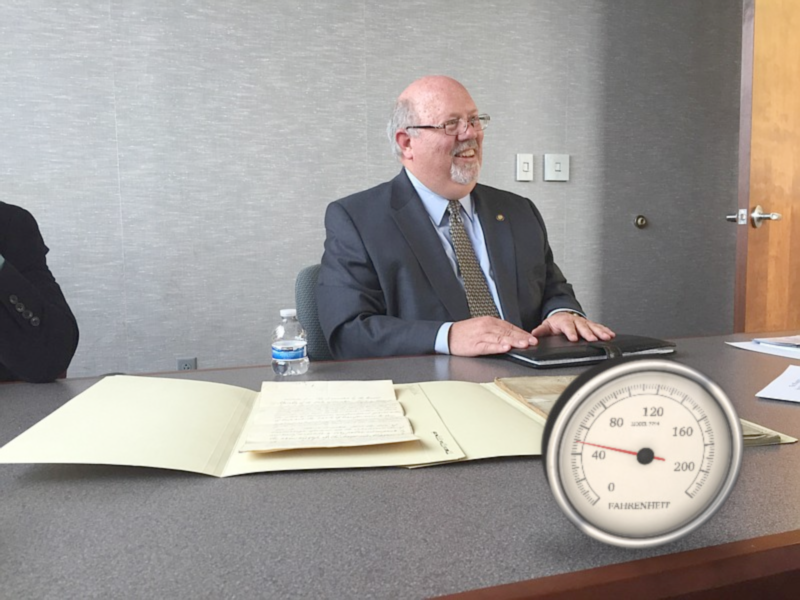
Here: **50** °F
